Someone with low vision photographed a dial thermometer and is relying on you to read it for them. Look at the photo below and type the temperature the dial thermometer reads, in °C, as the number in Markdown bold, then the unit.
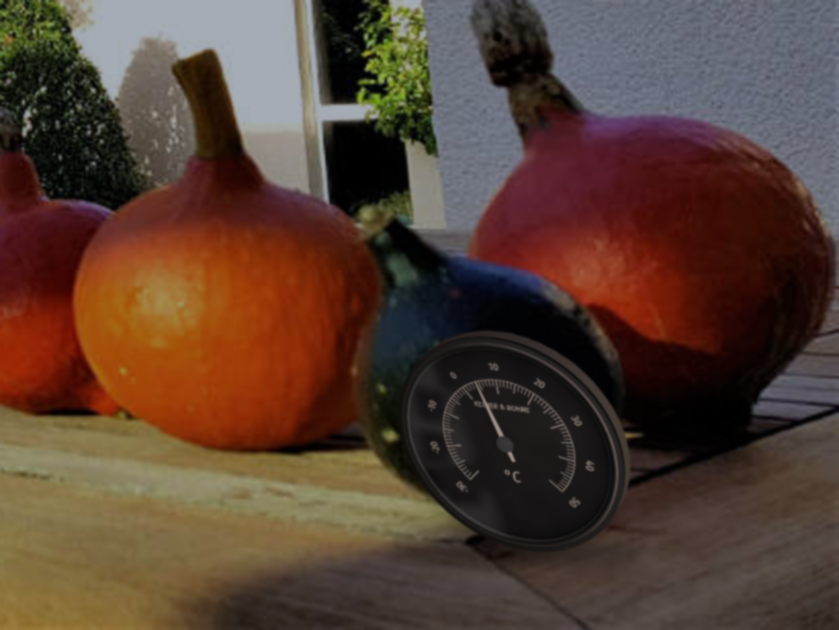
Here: **5** °C
